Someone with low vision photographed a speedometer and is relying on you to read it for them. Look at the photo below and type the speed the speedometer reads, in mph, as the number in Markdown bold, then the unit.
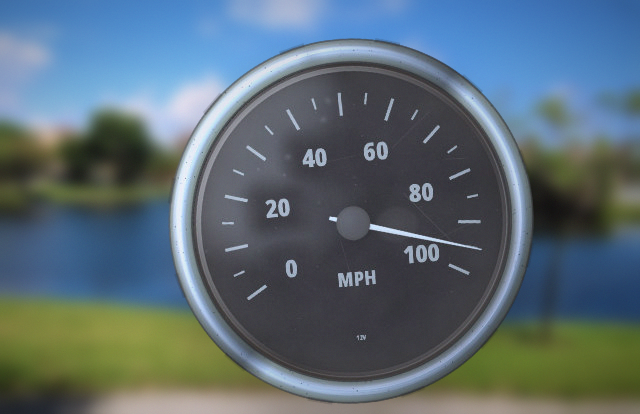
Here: **95** mph
